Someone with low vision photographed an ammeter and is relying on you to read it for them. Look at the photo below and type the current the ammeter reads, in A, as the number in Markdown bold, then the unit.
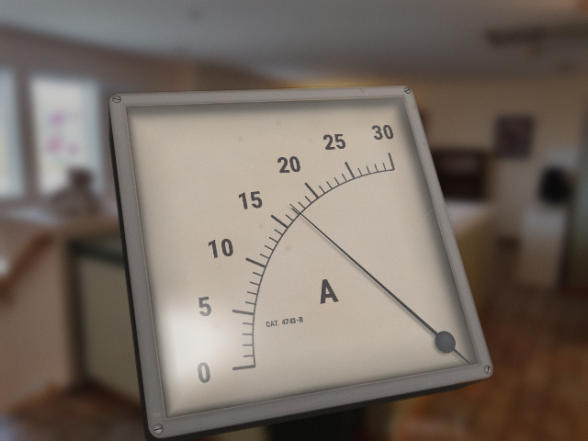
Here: **17** A
